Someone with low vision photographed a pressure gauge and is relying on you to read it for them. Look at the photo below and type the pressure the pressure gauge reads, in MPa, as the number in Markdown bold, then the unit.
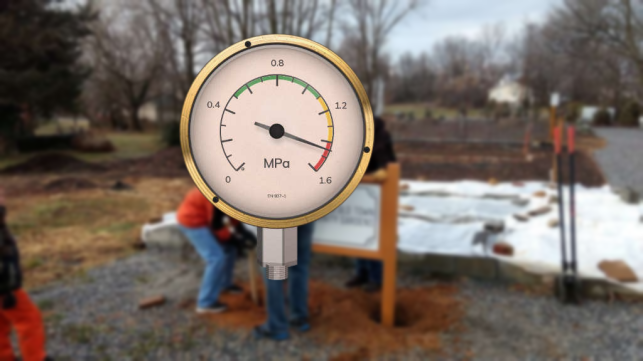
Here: **1.45** MPa
